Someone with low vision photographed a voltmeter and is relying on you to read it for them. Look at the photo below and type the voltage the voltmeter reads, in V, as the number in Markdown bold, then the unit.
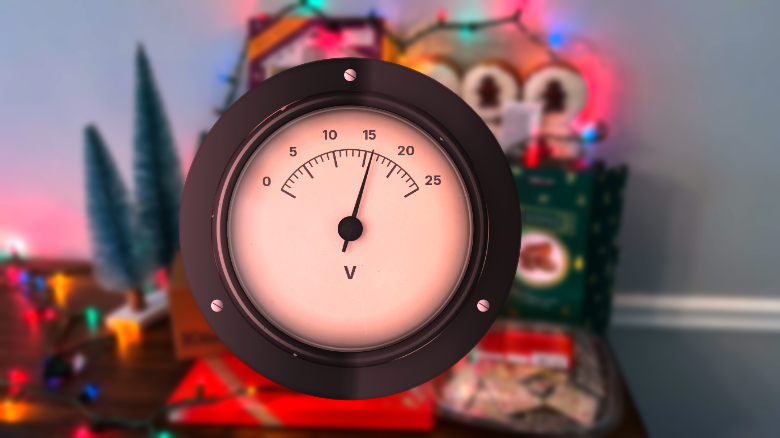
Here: **16** V
